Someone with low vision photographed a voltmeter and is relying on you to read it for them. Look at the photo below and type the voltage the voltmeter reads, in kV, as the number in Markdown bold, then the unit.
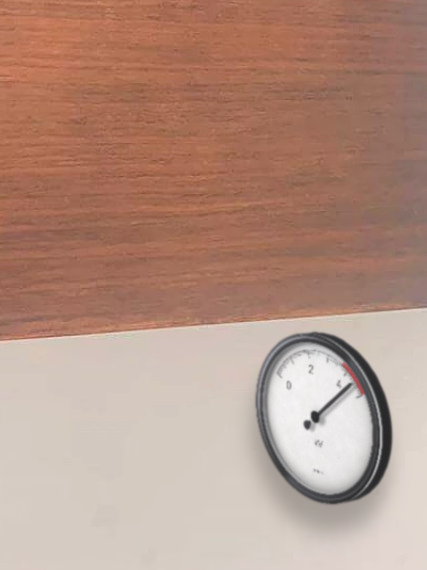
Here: **4.5** kV
